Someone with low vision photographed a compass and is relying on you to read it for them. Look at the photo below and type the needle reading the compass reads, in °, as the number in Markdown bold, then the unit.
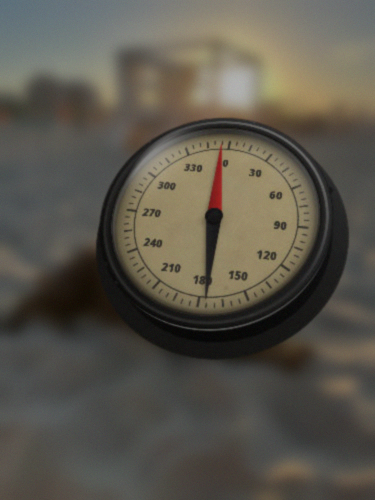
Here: **355** °
